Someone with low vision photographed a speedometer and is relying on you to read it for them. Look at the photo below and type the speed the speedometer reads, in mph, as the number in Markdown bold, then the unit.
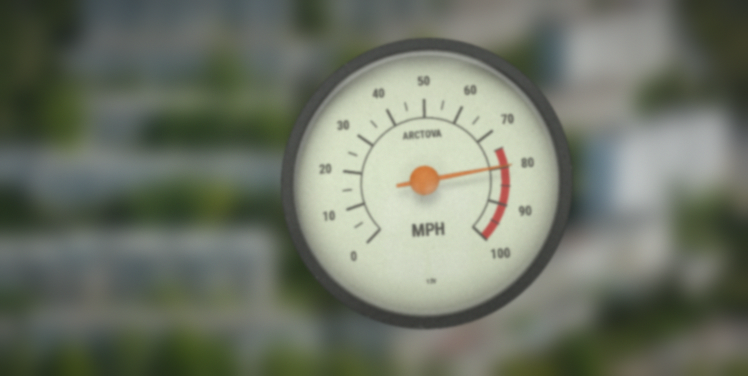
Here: **80** mph
